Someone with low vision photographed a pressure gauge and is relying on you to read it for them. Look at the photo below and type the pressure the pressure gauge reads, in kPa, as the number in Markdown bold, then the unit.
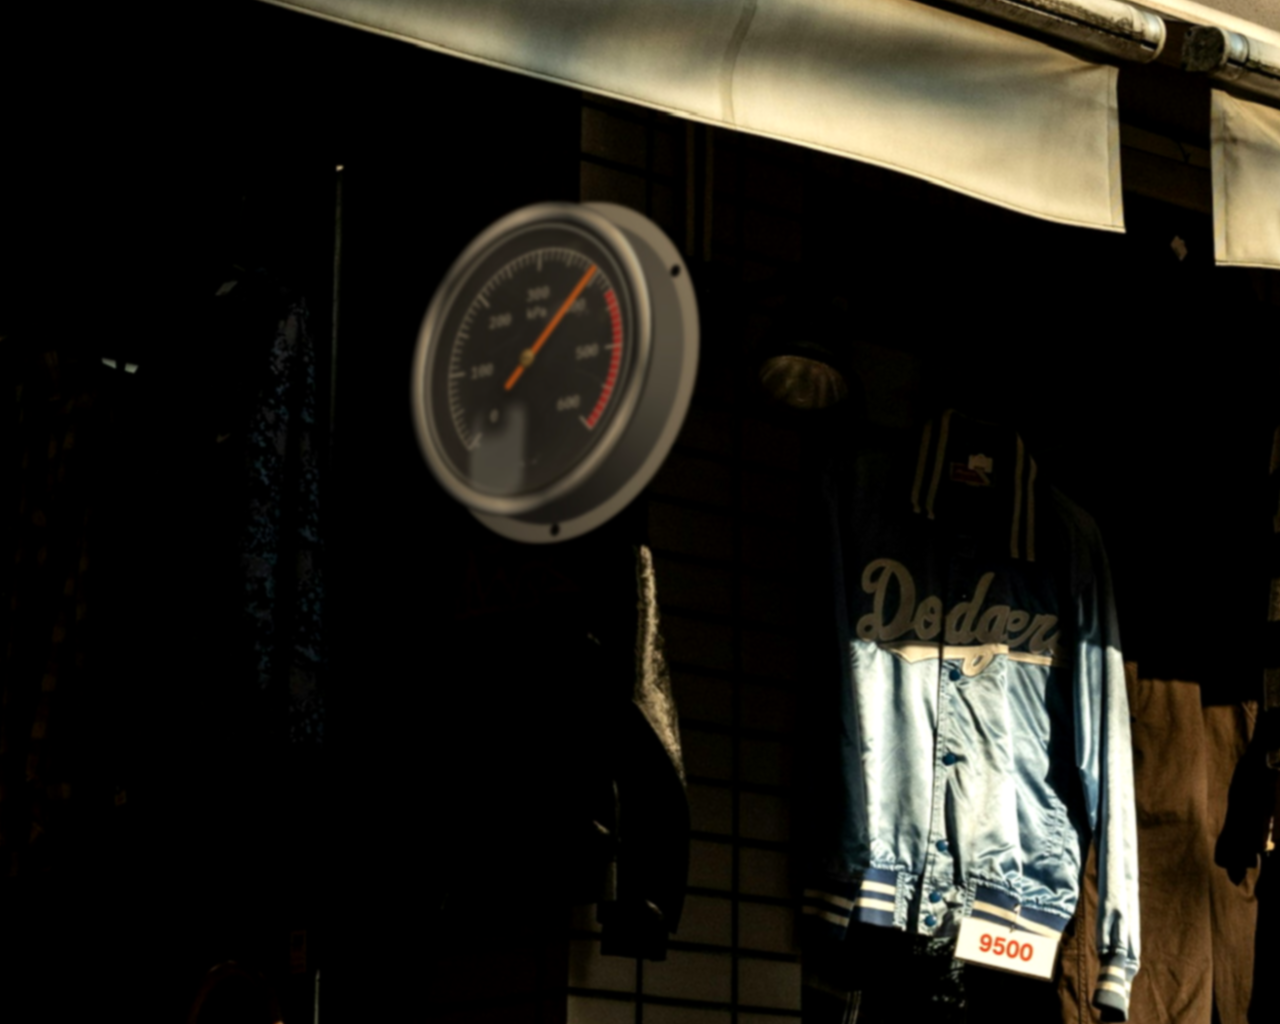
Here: **400** kPa
